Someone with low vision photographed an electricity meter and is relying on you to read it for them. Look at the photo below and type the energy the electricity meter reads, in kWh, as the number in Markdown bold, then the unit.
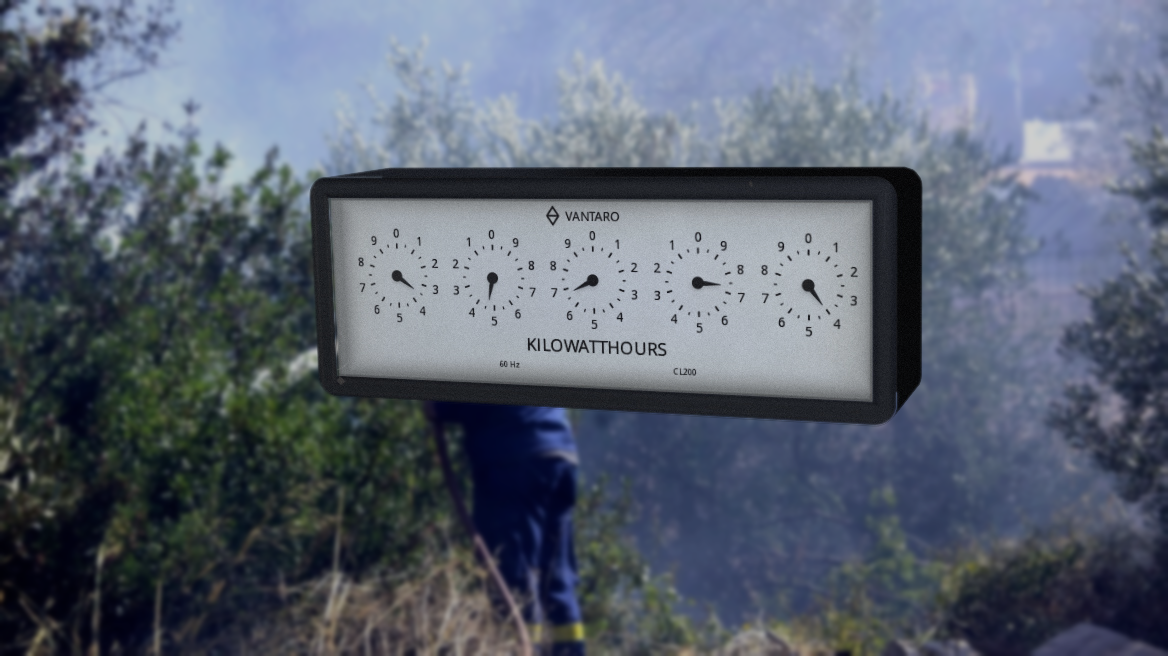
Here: **34674** kWh
